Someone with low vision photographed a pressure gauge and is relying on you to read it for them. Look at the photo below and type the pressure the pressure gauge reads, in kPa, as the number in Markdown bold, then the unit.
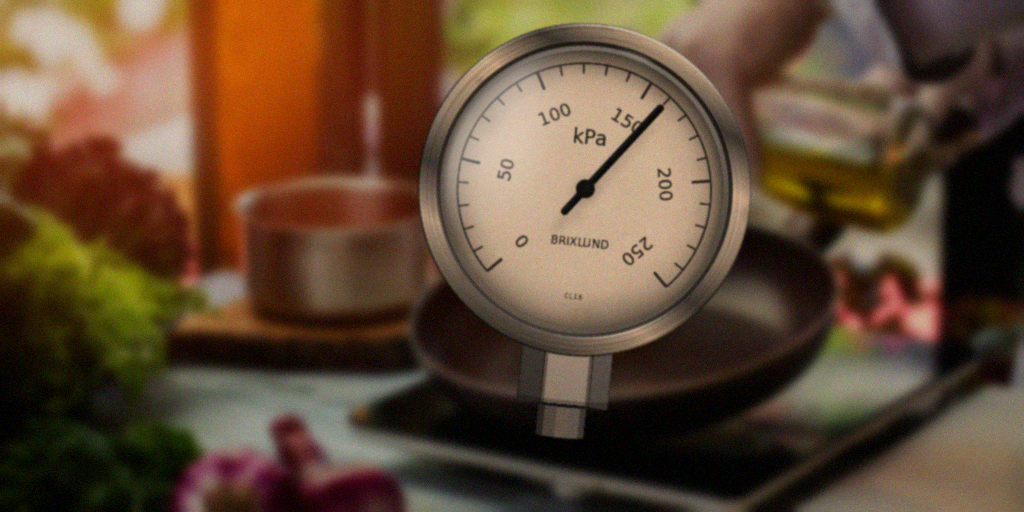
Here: **160** kPa
